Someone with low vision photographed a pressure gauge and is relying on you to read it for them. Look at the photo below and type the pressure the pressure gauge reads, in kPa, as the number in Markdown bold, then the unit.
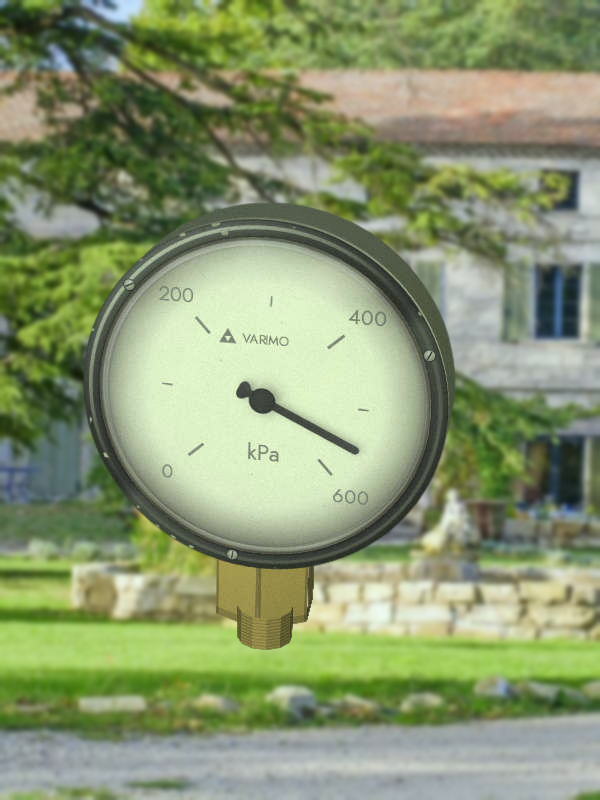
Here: **550** kPa
